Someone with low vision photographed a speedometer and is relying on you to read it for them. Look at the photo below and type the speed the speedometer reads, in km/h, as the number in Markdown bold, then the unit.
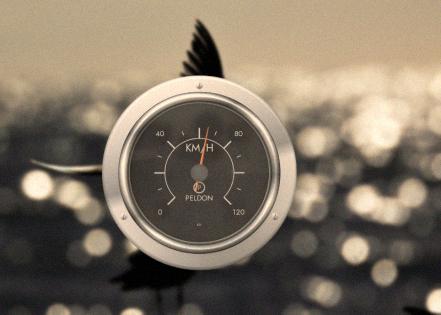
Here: **65** km/h
